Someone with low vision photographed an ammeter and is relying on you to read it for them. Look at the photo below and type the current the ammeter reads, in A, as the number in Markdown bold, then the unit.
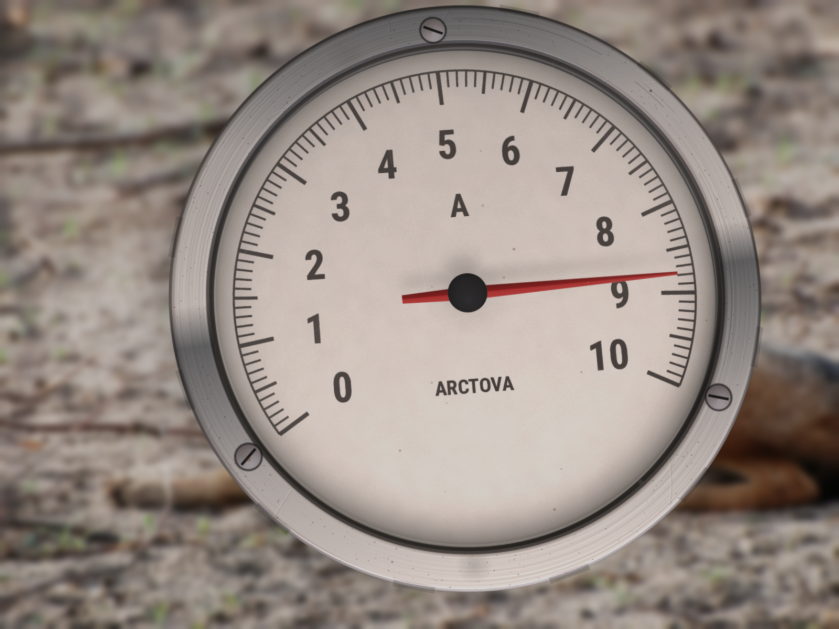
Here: **8.8** A
